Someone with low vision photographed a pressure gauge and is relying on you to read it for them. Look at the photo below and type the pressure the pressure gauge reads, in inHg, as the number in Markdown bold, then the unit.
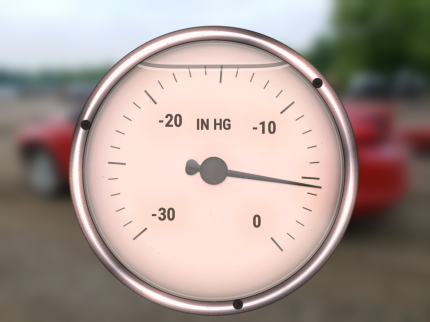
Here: **-4.5** inHg
